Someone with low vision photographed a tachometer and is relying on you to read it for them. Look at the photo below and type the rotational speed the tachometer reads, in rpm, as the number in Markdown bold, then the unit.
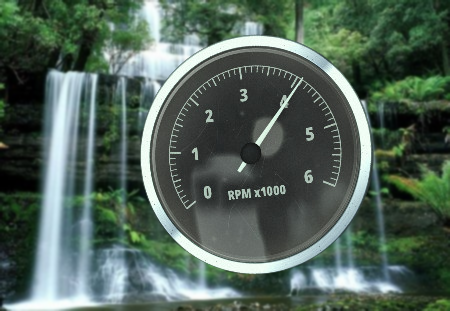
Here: **4100** rpm
